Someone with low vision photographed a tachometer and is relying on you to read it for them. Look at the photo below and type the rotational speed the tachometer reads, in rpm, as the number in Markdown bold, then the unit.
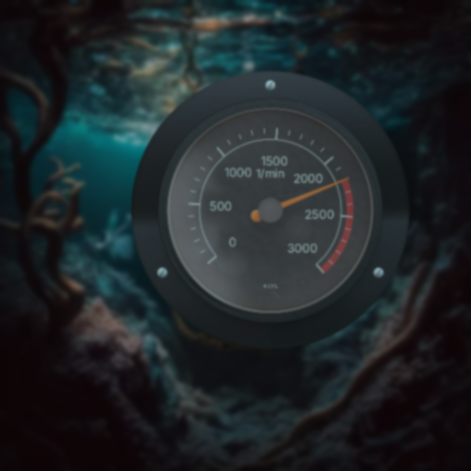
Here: **2200** rpm
